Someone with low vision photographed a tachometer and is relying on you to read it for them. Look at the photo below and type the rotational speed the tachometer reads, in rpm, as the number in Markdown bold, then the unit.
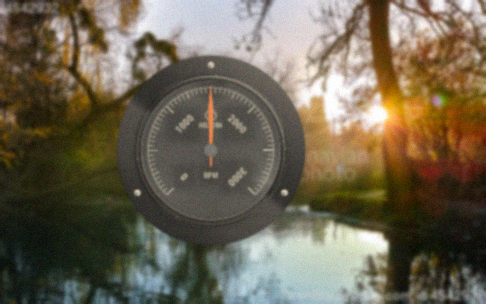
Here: **1500** rpm
